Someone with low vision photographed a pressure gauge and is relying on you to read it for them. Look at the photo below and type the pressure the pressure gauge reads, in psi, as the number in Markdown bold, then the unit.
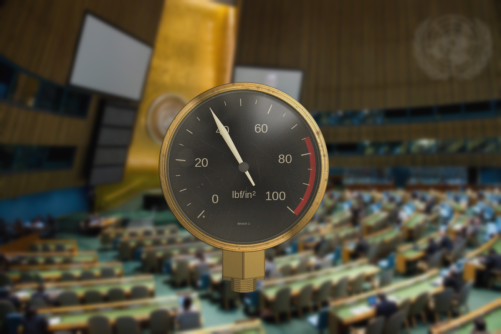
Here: **40** psi
